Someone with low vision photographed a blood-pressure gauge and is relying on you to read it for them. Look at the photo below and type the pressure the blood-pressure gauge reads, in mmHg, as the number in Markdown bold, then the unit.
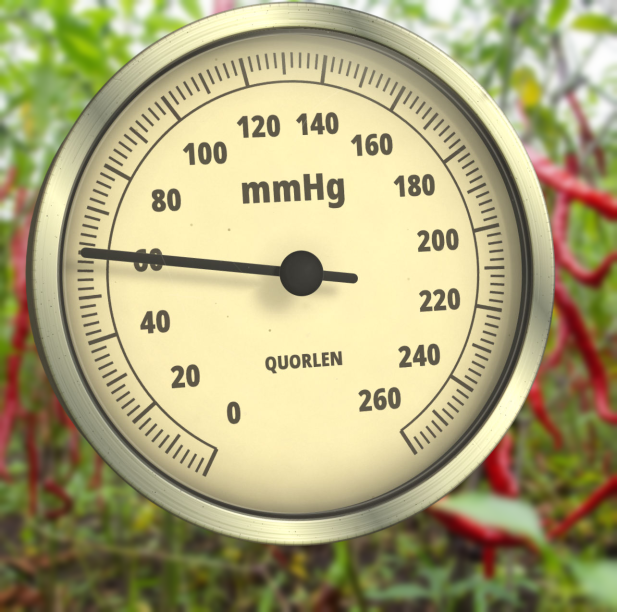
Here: **60** mmHg
